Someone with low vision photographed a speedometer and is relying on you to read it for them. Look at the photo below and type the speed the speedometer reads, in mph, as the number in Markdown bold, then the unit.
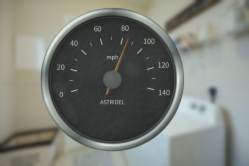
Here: **85** mph
